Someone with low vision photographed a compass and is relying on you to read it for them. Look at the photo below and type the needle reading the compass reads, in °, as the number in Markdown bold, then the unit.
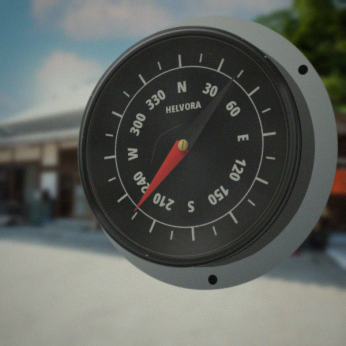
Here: **225** °
